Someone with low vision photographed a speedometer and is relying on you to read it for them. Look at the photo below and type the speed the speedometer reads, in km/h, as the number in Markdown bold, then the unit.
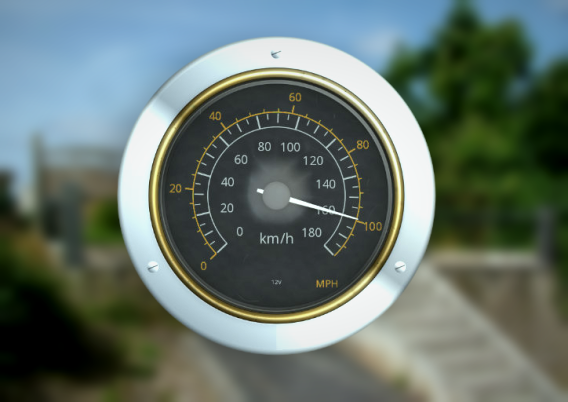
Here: **160** km/h
